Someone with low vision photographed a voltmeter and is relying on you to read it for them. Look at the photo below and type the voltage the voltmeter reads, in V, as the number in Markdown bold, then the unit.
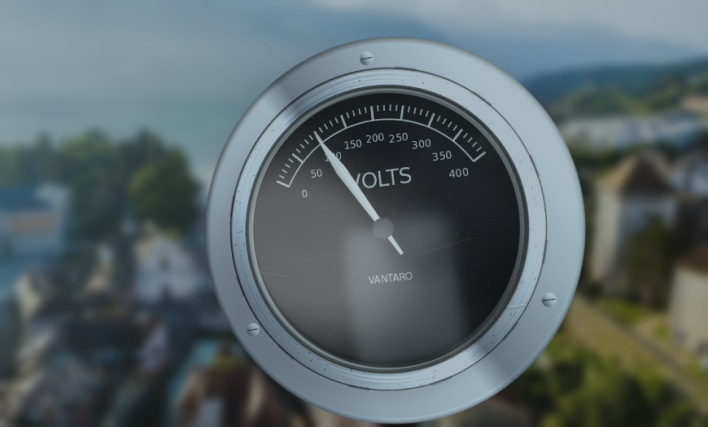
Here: **100** V
